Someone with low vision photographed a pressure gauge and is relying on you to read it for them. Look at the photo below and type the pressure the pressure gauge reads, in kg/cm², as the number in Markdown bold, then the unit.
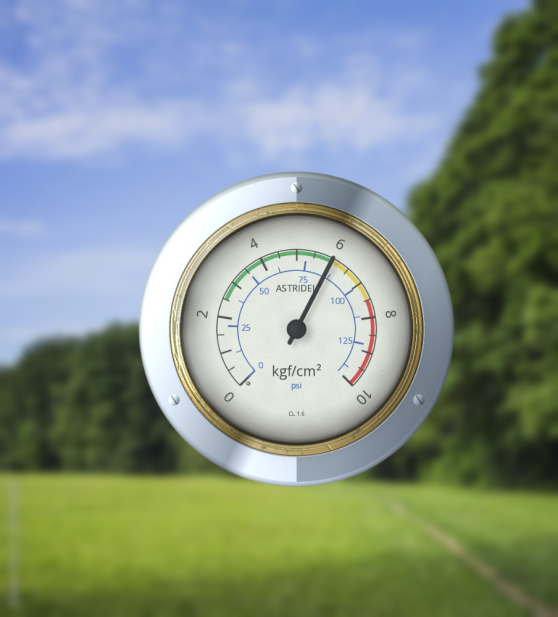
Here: **6** kg/cm²
